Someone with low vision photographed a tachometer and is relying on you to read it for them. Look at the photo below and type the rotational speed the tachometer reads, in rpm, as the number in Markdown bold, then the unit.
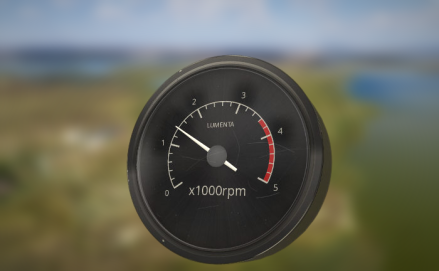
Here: **1400** rpm
